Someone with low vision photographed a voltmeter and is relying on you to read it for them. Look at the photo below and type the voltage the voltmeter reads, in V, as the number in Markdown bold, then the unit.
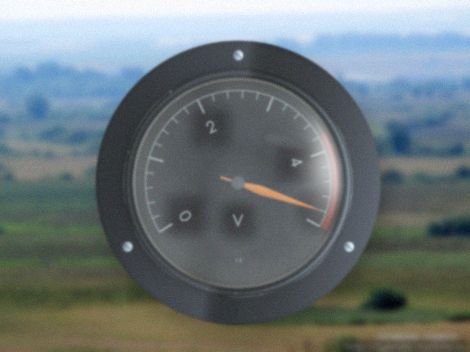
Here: **4.8** V
